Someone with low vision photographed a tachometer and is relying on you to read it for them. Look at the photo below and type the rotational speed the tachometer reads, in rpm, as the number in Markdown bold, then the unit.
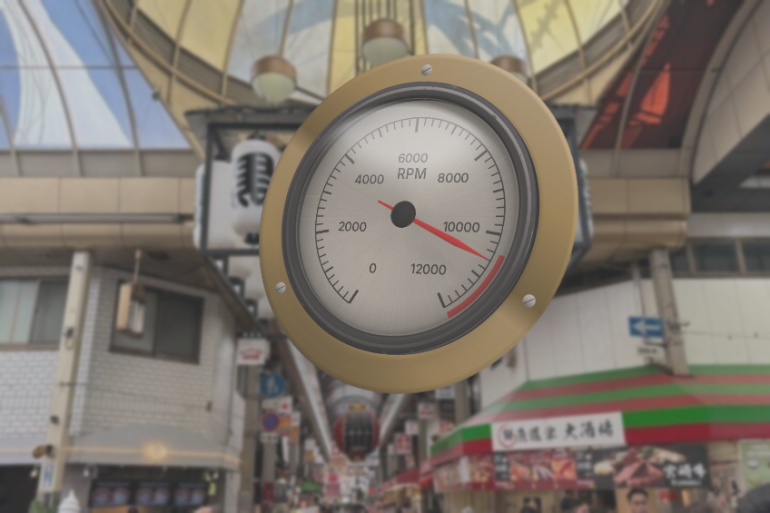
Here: **10600** rpm
